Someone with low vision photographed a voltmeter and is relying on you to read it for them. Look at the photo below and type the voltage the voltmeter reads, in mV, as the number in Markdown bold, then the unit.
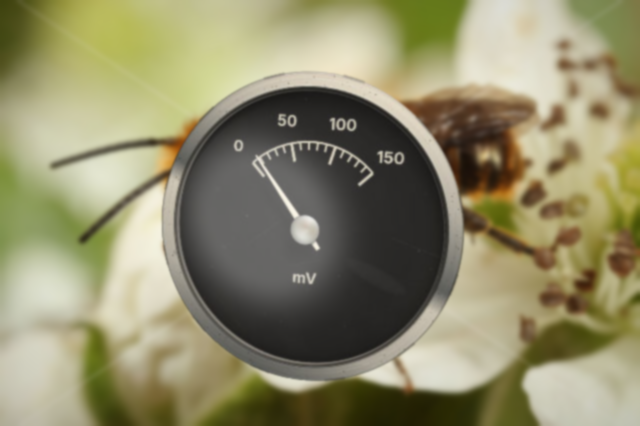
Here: **10** mV
